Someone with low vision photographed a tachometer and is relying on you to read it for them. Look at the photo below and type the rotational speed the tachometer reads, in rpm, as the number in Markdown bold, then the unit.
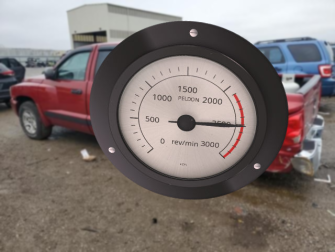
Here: **2500** rpm
